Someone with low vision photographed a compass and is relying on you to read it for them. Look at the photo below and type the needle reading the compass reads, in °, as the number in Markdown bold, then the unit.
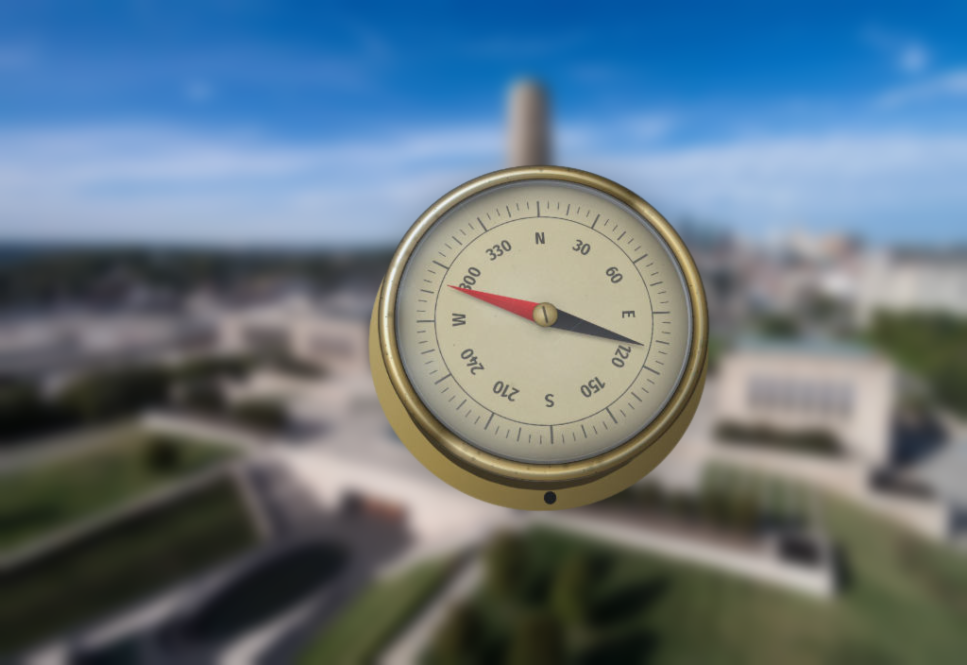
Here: **290** °
